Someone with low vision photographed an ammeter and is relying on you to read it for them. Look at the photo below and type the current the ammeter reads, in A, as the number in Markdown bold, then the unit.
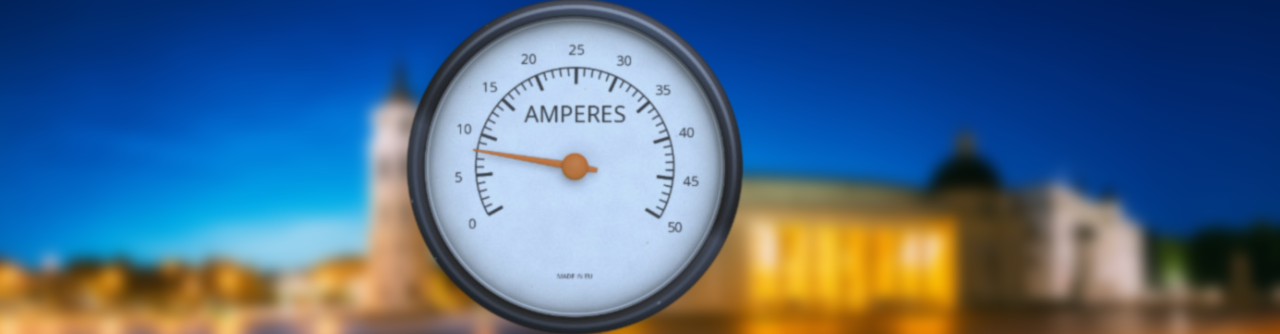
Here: **8** A
